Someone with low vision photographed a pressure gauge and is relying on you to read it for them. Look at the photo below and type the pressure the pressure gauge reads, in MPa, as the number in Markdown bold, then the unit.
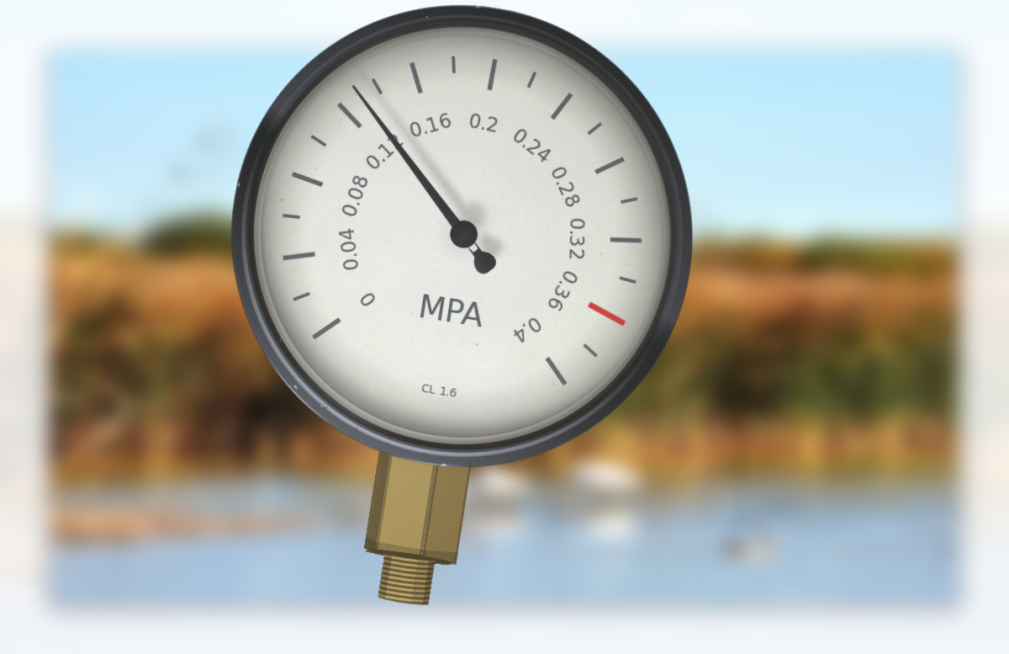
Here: **0.13** MPa
